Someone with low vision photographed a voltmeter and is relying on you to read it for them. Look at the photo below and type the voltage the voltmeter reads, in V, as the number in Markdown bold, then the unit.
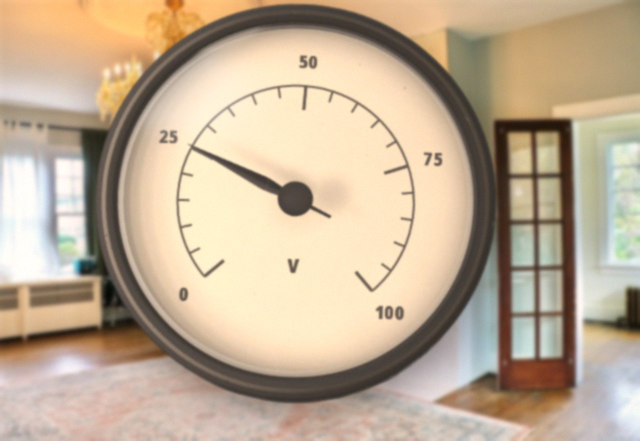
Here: **25** V
